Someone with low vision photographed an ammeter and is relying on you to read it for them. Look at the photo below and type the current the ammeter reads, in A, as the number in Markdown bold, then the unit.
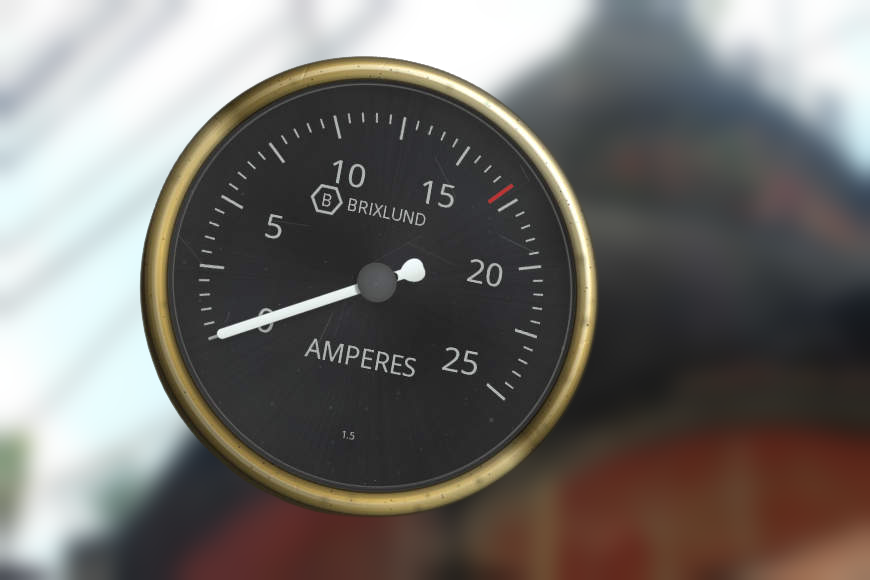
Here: **0** A
